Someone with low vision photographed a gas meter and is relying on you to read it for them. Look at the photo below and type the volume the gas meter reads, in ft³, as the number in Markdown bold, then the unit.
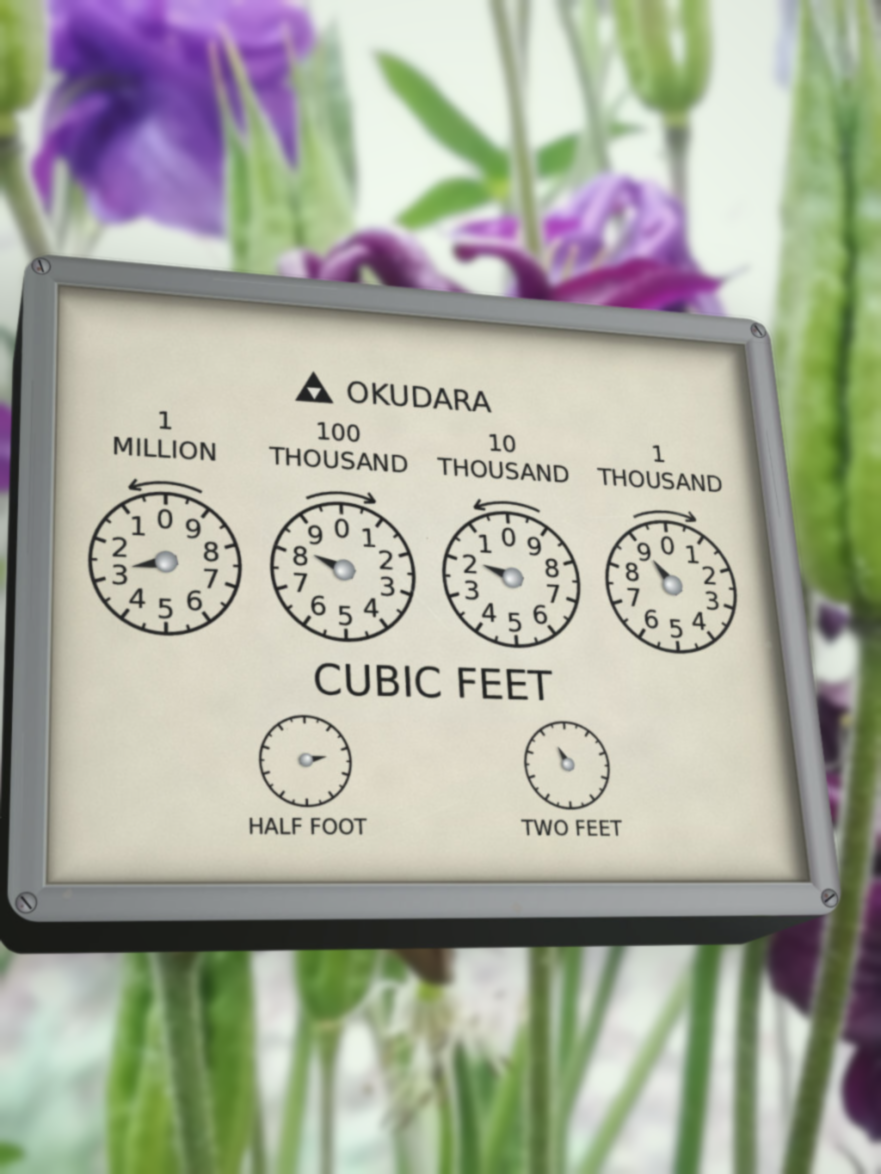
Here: **281900** ft³
